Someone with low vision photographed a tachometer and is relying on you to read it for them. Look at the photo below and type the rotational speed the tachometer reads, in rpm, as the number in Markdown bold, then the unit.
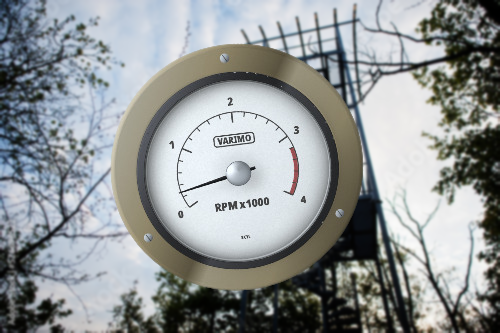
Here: **300** rpm
